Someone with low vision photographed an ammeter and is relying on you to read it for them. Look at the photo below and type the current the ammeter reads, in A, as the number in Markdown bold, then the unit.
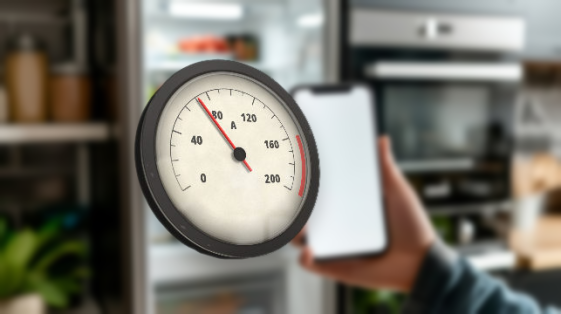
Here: **70** A
